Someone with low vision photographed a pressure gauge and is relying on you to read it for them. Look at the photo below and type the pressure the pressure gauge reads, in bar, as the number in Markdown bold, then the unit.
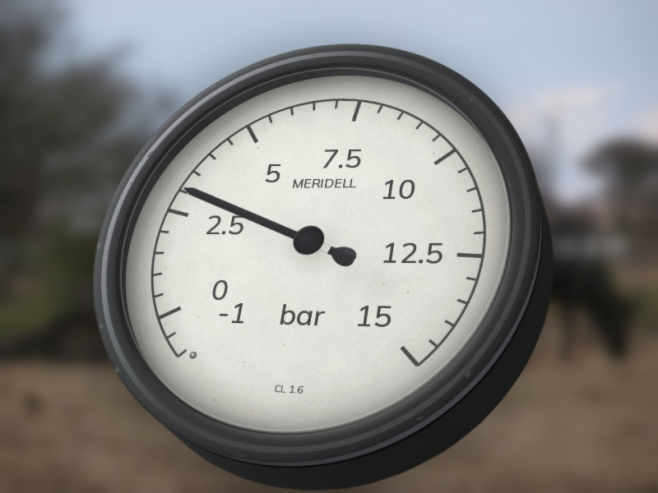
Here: **3** bar
